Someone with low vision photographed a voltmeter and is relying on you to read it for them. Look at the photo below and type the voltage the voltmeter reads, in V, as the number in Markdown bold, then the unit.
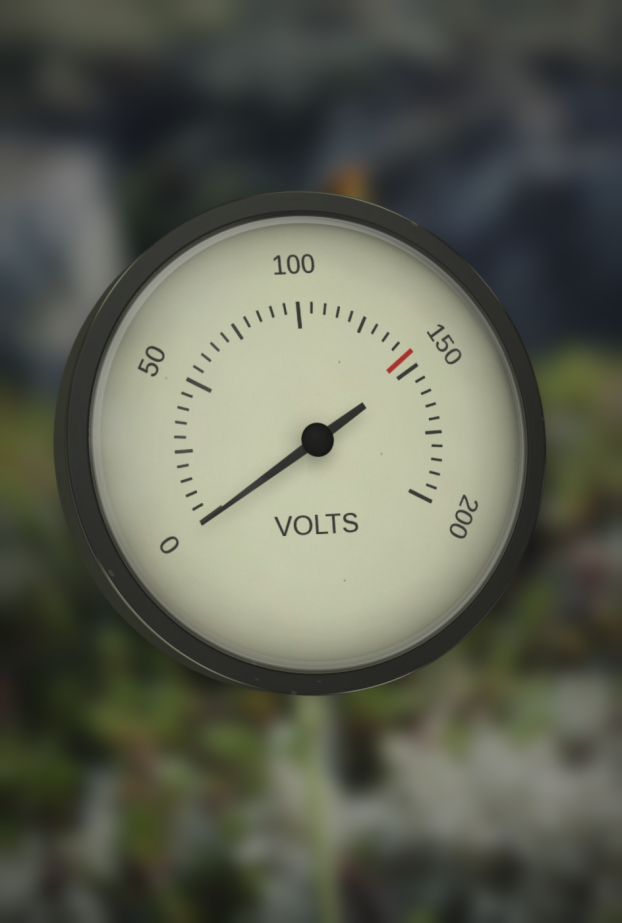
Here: **0** V
